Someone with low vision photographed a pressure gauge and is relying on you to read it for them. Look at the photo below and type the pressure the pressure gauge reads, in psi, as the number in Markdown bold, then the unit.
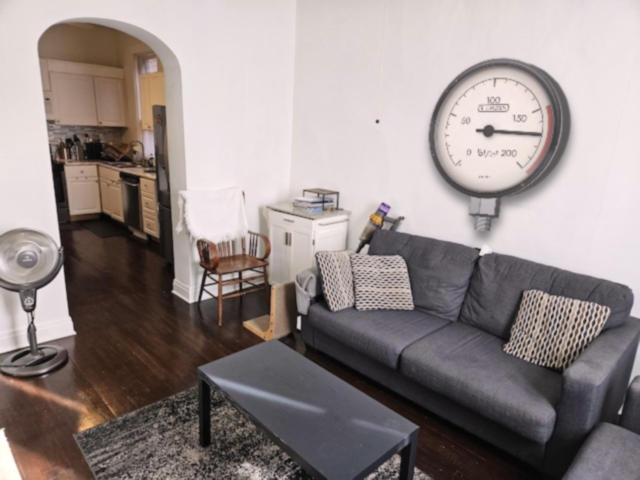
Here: **170** psi
